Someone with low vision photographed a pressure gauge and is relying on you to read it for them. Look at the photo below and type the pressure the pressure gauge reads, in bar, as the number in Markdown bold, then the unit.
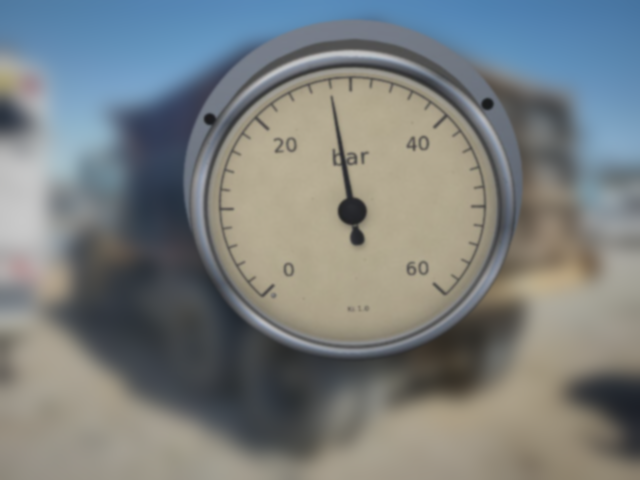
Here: **28** bar
